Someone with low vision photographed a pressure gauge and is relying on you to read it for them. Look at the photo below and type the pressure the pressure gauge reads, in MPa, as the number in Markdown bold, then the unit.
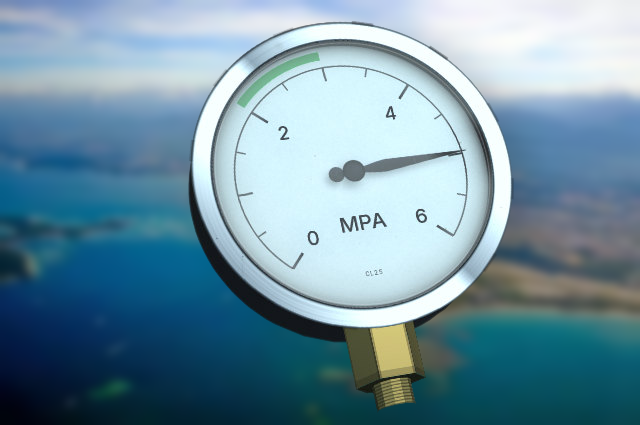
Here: **5** MPa
